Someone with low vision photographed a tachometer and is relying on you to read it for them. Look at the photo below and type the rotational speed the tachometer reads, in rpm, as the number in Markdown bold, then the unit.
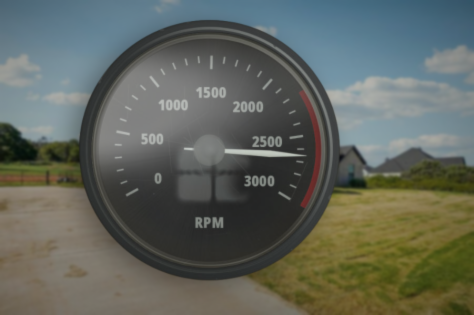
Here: **2650** rpm
